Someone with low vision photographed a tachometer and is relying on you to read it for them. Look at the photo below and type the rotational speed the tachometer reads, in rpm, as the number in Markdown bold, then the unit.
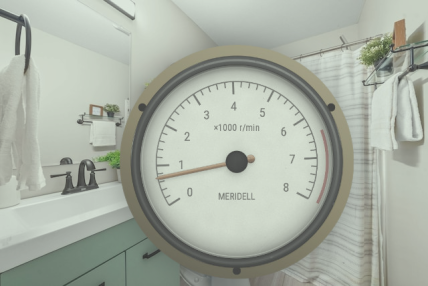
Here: **700** rpm
